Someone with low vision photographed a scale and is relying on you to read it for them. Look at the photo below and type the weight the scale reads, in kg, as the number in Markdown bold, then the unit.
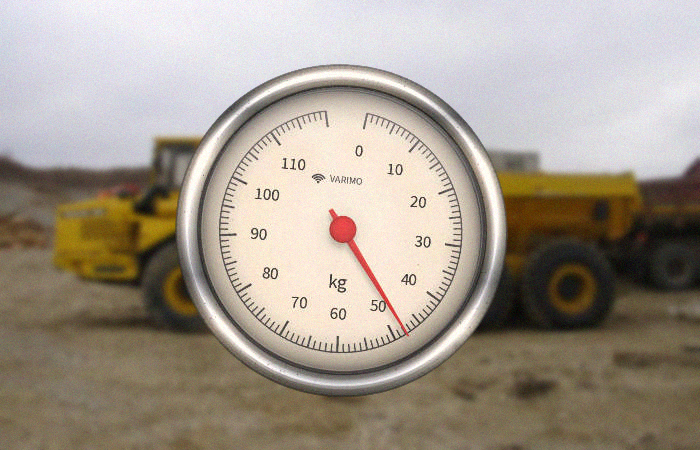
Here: **48** kg
